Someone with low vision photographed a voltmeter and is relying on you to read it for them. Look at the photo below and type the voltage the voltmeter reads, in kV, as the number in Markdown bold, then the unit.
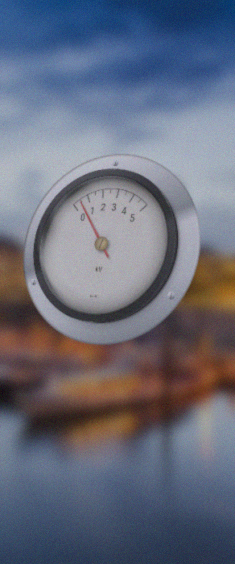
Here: **0.5** kV
